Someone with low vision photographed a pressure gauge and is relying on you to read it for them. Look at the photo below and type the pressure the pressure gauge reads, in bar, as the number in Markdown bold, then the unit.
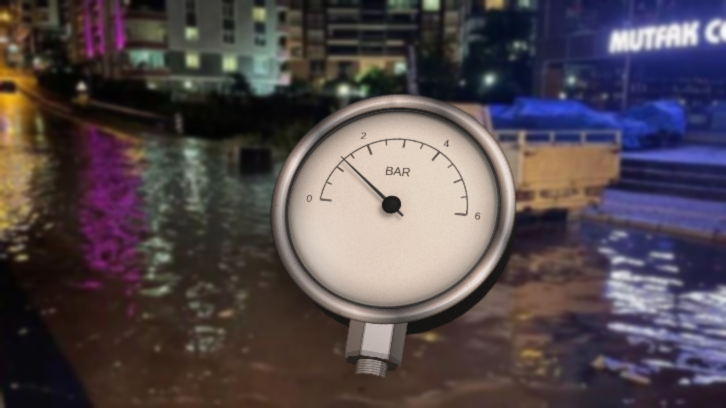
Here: **1.25** bar
